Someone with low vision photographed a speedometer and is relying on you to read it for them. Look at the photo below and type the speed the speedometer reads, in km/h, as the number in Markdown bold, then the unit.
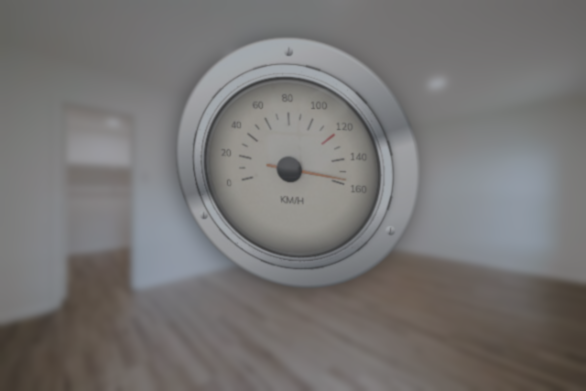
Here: **155** km/h
